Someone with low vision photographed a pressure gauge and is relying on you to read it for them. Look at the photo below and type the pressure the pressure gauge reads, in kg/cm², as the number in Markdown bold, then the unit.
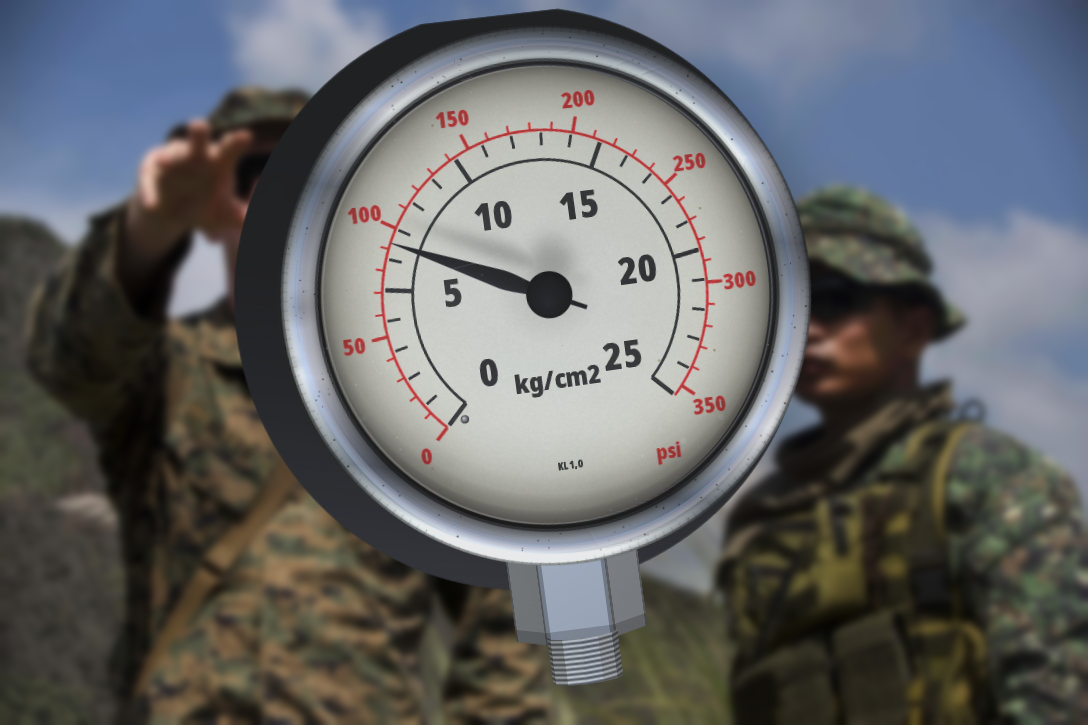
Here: **6.5** kg/cm²
